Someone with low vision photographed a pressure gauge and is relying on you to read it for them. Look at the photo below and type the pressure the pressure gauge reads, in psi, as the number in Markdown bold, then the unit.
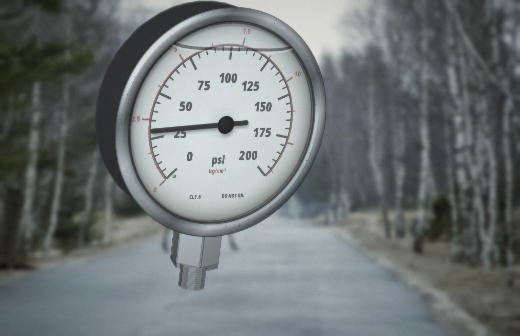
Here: **30** psi
